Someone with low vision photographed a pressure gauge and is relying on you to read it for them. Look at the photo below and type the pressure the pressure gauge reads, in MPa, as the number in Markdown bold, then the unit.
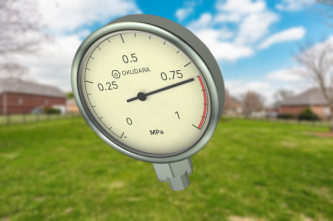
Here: **0.8** MPa
